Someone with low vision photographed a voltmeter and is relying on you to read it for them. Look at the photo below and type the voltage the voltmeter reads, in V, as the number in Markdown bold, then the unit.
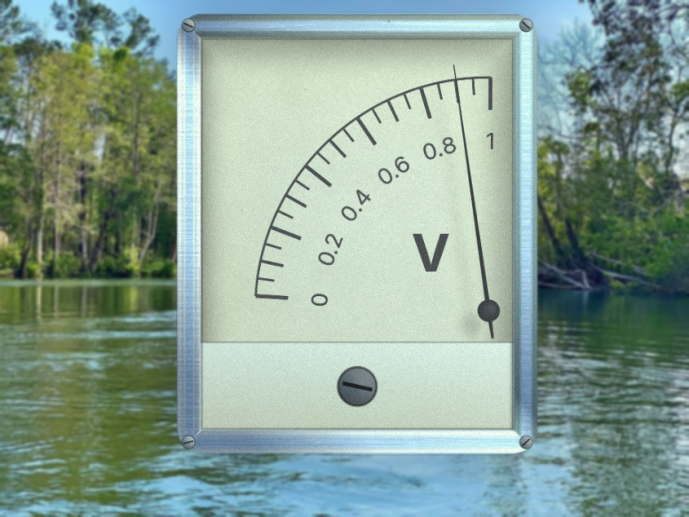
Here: **0.9** V
